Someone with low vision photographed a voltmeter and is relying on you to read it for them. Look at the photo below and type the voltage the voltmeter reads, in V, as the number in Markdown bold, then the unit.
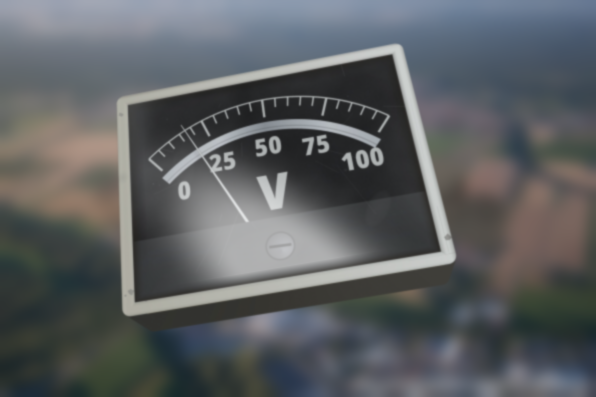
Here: **17.5** V
